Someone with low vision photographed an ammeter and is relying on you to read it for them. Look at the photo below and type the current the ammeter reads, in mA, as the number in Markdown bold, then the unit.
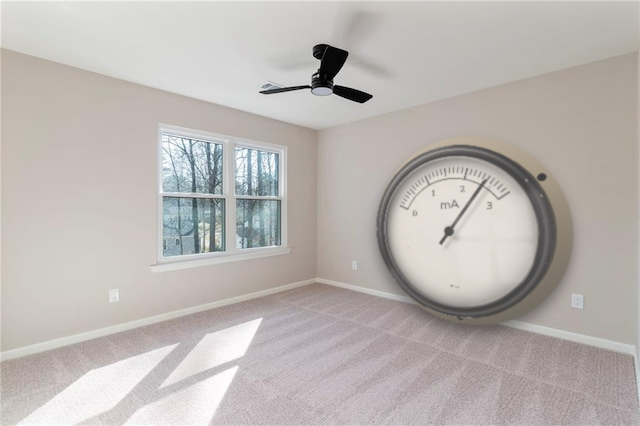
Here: **2.5** mA
